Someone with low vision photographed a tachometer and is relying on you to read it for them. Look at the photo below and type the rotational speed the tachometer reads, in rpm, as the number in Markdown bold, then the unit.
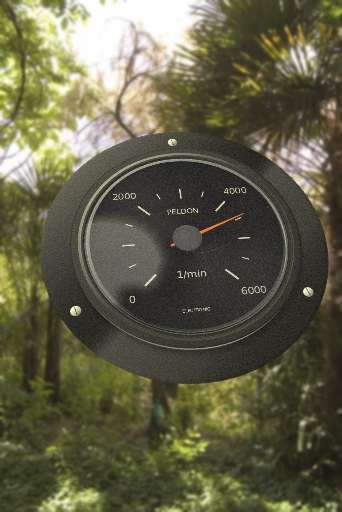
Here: **4500** rpm
